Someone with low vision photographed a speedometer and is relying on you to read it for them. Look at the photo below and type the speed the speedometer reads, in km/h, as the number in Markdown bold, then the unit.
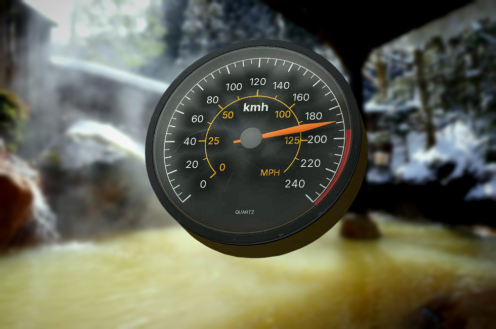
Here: **190** km/h
